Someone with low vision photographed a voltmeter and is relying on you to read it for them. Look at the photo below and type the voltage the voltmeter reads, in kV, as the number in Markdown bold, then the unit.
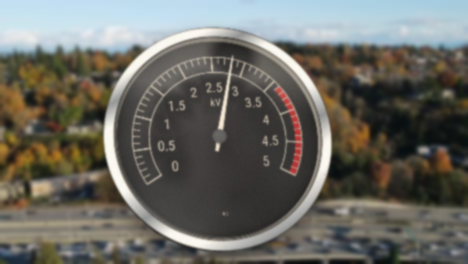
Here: **2.8** kV
